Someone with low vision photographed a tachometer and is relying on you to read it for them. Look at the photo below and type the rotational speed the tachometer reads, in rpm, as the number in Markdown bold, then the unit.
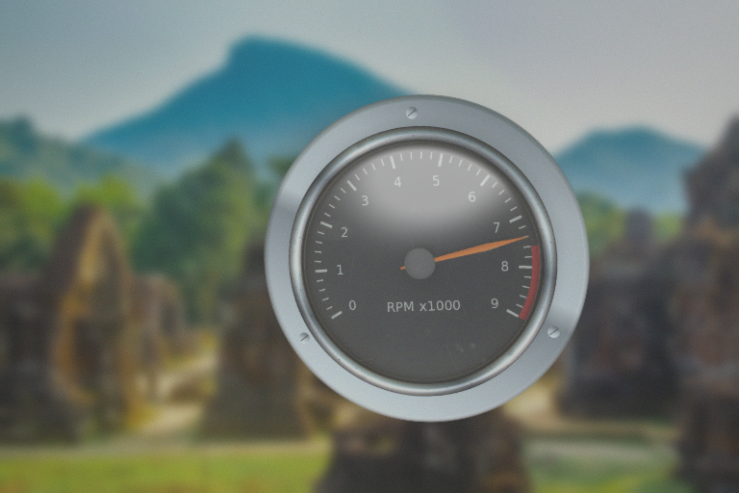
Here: **7400** rpm
